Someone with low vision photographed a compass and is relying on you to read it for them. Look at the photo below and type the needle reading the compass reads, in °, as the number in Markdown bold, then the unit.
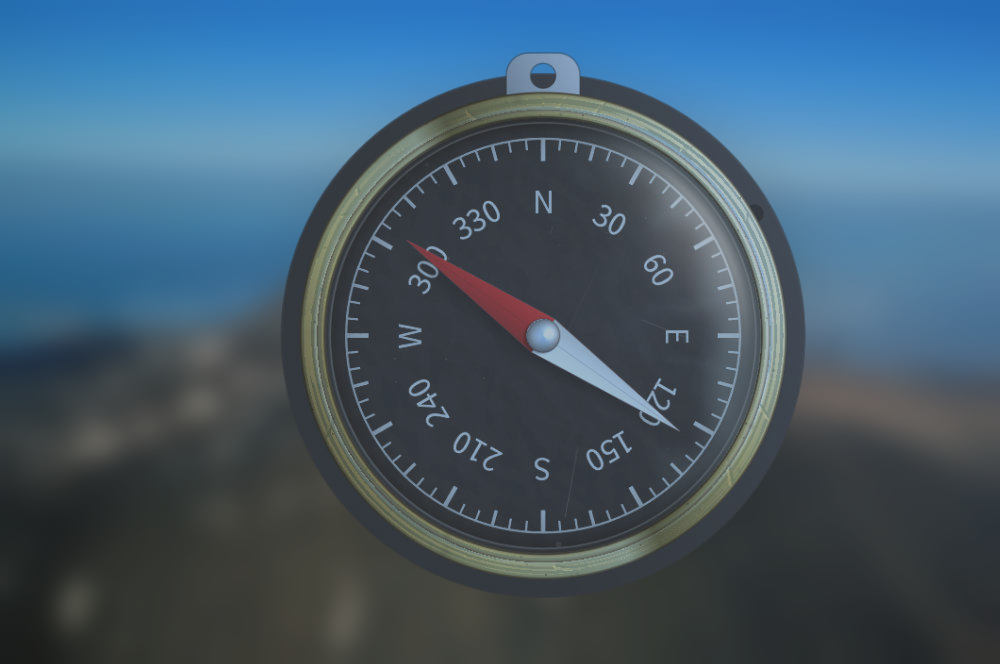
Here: **305** °
